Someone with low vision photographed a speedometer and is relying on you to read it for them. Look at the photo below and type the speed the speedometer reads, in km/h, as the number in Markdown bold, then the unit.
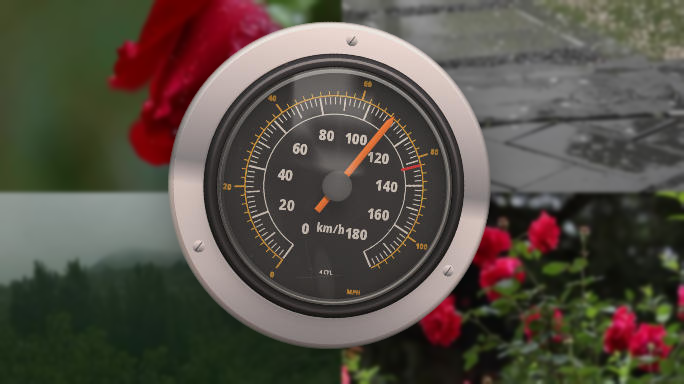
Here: **110** km/h
